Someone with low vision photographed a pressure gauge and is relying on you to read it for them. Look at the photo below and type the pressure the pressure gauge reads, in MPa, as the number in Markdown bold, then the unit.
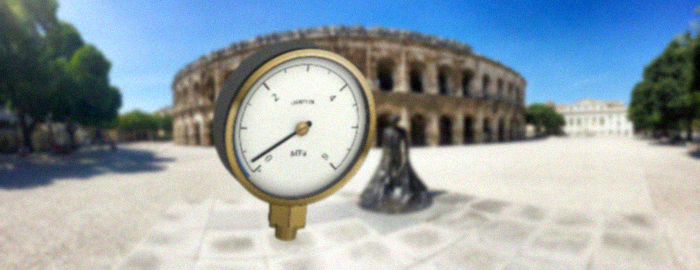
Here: **0.25** MPa
